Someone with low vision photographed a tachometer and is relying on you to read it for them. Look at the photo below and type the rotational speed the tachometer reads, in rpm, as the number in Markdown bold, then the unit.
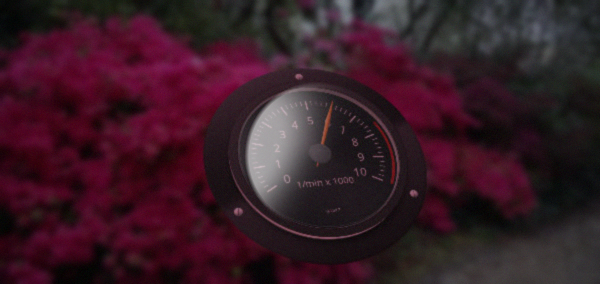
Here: **6000** rpm
